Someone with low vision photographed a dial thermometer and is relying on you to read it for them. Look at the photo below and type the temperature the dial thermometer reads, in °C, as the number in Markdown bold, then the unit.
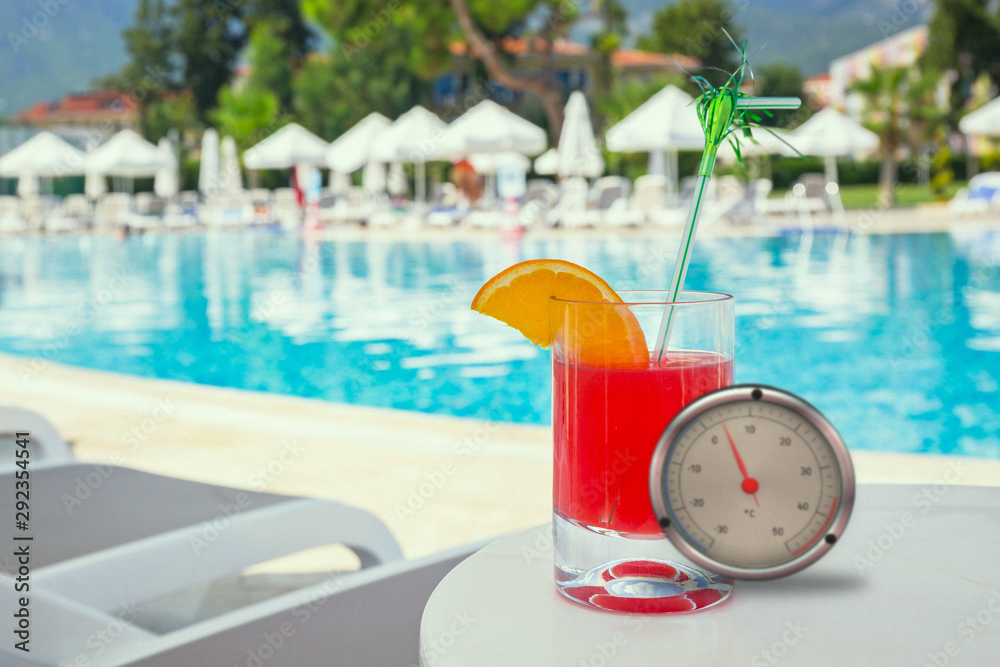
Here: **4** °C
